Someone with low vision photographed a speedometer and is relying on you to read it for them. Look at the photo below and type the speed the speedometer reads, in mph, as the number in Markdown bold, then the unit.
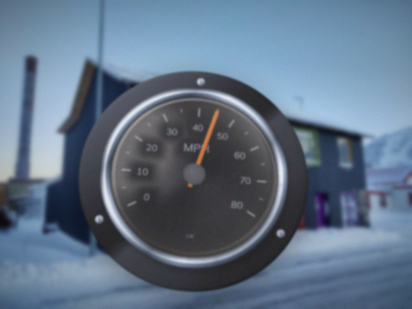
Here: **45** mph
